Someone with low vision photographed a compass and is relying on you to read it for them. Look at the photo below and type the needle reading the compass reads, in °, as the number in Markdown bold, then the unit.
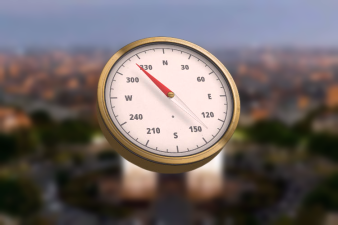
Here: **320** °
